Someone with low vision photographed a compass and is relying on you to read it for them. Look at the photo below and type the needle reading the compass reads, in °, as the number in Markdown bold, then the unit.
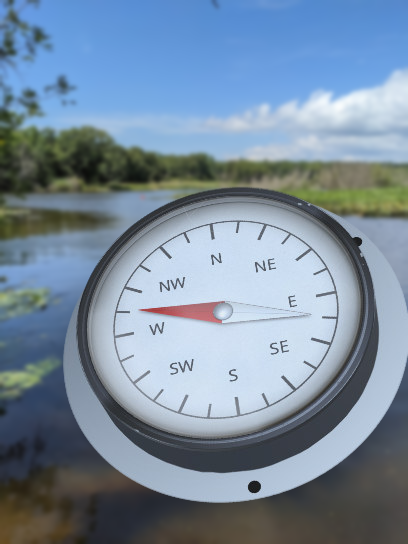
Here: **285** °
